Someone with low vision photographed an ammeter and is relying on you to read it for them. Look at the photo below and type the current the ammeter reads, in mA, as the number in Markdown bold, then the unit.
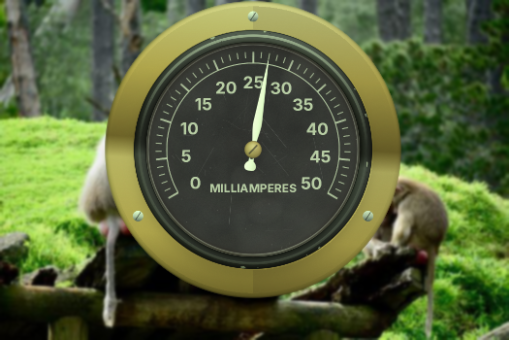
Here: **27** mA
